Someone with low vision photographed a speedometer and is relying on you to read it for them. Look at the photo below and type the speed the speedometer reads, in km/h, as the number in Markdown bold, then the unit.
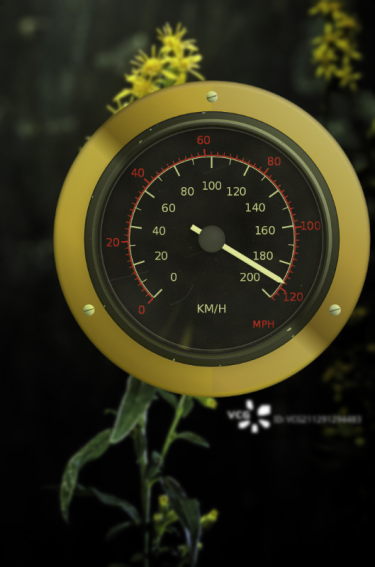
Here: **190** km/h
